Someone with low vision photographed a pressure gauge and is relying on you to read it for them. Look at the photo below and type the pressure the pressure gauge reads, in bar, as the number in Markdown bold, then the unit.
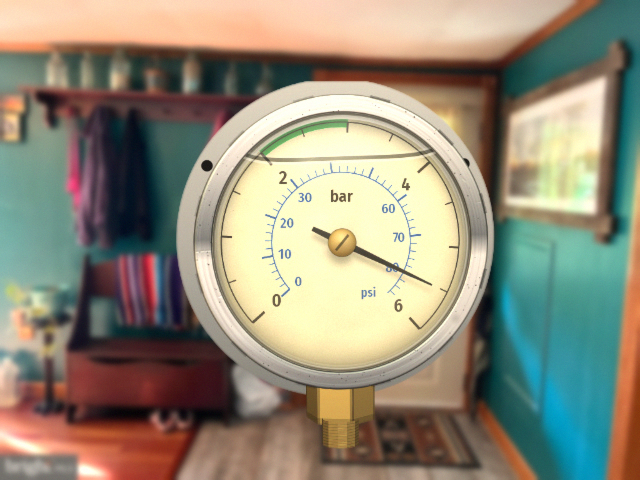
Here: **5.5** bar
